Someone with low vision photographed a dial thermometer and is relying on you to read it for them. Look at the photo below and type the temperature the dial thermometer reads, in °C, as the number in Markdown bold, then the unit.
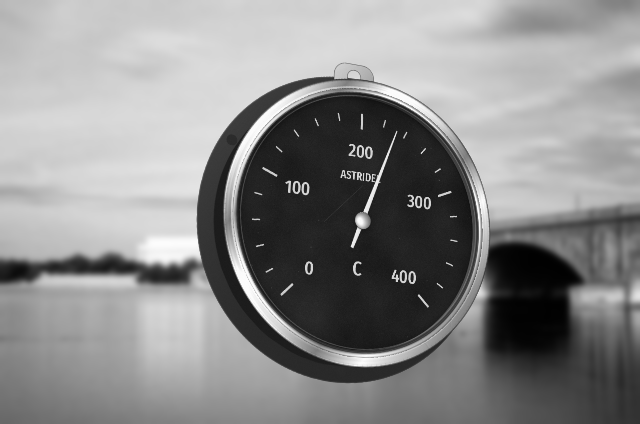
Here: **230** °C
